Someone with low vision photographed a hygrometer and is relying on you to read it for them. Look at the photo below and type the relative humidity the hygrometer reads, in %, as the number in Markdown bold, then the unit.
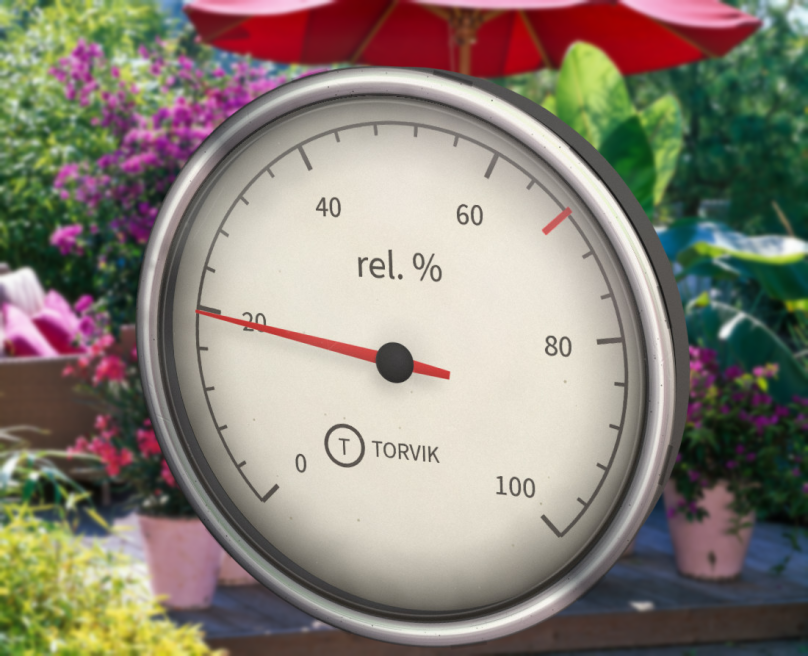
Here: **20** %
